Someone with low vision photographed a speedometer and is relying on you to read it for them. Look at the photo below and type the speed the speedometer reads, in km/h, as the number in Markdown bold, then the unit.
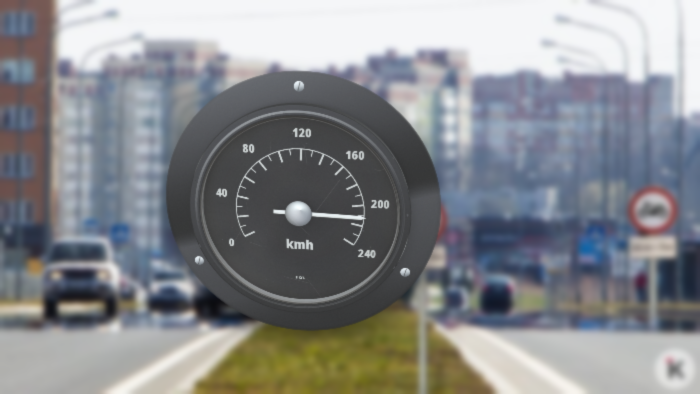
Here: **210** km/h
